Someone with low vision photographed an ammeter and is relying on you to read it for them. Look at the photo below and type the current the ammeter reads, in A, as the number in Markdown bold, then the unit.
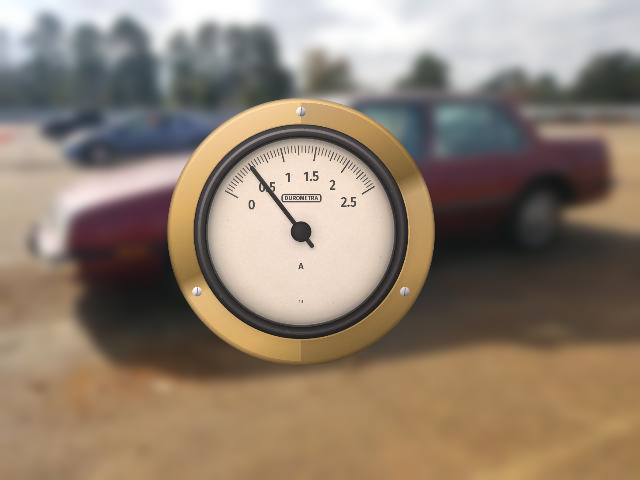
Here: **0.5** A
